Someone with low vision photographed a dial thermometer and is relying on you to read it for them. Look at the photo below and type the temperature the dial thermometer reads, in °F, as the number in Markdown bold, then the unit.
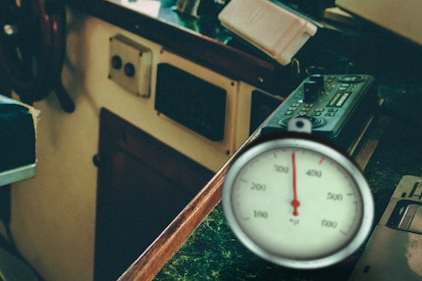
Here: **340** °F
